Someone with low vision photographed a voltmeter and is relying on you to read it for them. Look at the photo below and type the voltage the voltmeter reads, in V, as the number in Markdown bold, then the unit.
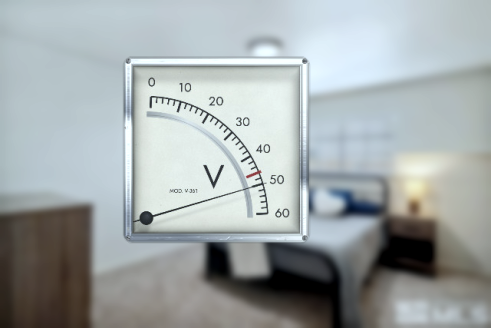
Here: **50** V
